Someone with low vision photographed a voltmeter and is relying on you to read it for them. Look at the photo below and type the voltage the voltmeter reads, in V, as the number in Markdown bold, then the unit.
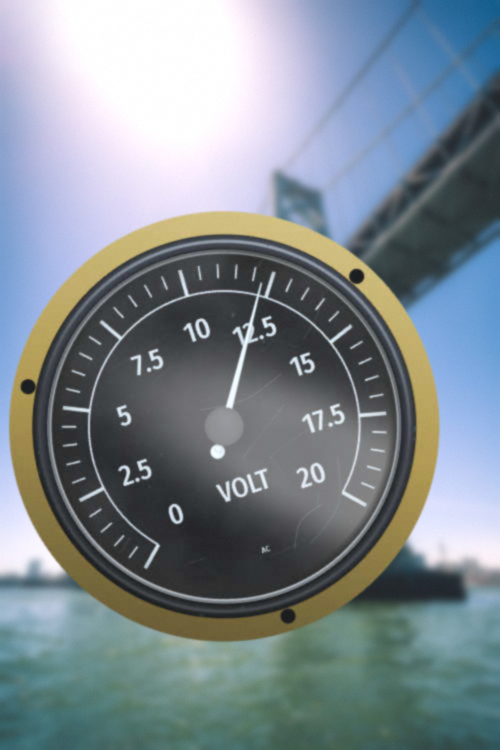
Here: **12.25** V
